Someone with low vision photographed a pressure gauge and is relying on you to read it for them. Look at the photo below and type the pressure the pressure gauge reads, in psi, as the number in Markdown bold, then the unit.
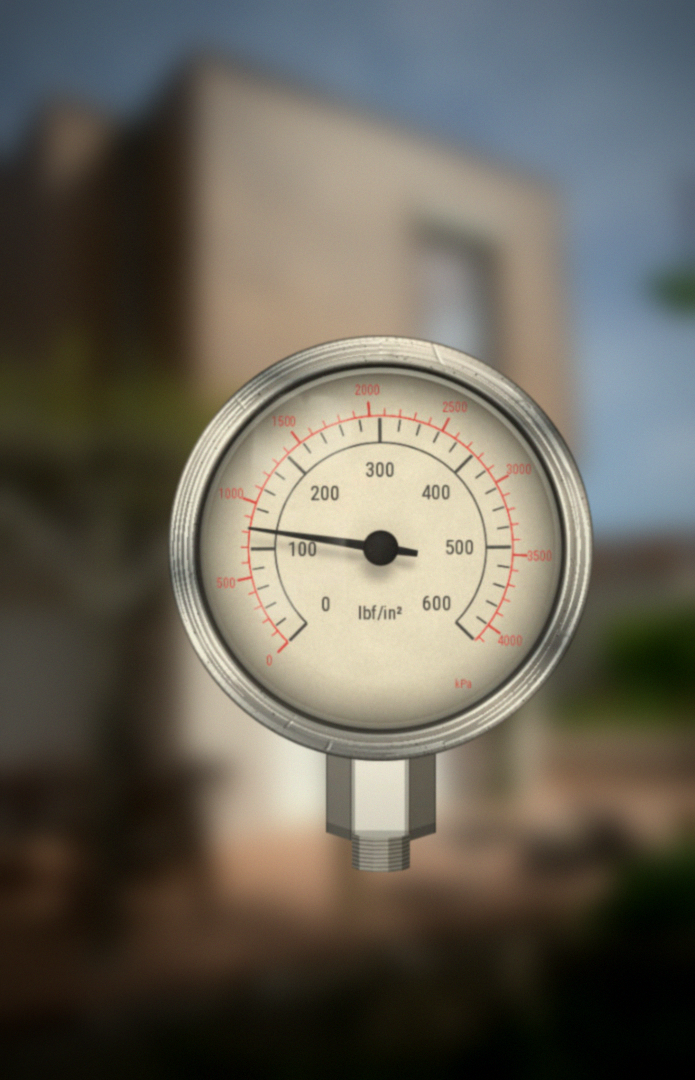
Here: **120** psi
